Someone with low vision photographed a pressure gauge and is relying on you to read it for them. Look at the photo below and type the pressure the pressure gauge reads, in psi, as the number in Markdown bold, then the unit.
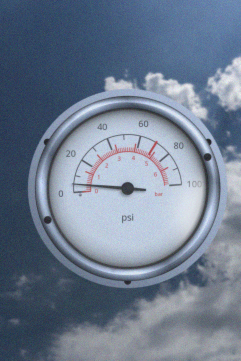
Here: **5** psi
